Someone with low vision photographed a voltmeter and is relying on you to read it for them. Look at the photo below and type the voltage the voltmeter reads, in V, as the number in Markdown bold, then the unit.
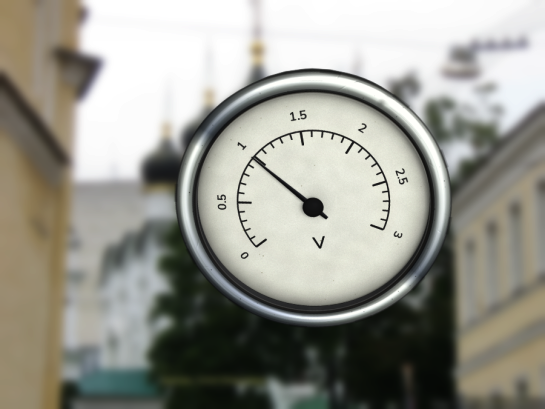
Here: **1** V
